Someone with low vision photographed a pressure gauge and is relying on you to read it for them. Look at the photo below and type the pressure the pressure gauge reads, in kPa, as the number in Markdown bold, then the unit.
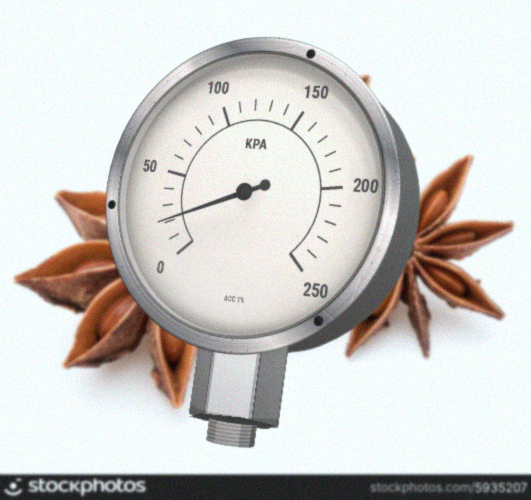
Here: **20** kPa
